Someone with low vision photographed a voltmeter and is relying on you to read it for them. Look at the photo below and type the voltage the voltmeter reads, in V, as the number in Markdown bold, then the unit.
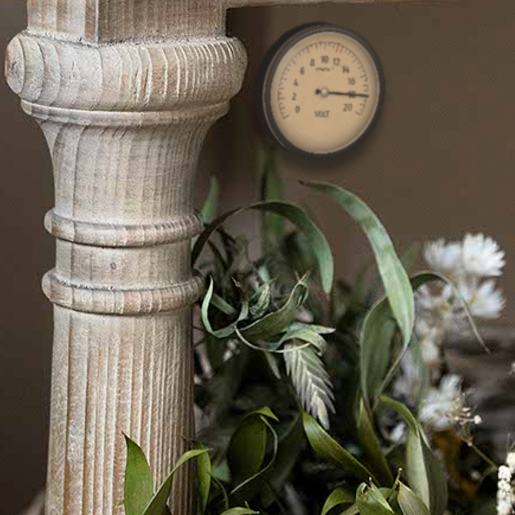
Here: **18** V
